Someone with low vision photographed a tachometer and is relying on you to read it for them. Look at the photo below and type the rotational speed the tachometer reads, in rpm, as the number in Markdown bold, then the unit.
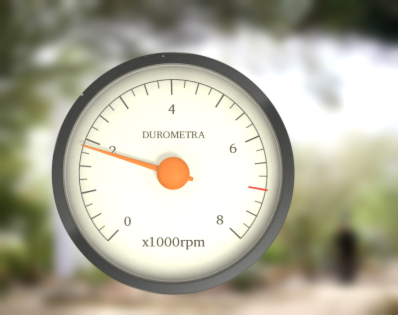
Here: **1875** rpm
